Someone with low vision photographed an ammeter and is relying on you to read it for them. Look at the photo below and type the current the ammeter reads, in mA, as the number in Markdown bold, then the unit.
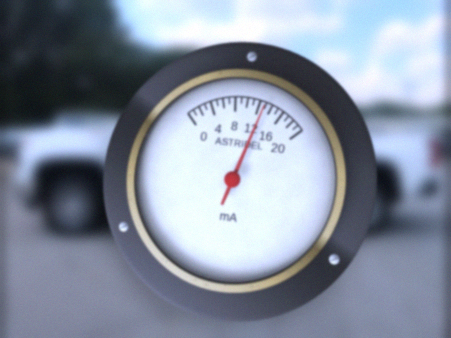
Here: **13** mA
